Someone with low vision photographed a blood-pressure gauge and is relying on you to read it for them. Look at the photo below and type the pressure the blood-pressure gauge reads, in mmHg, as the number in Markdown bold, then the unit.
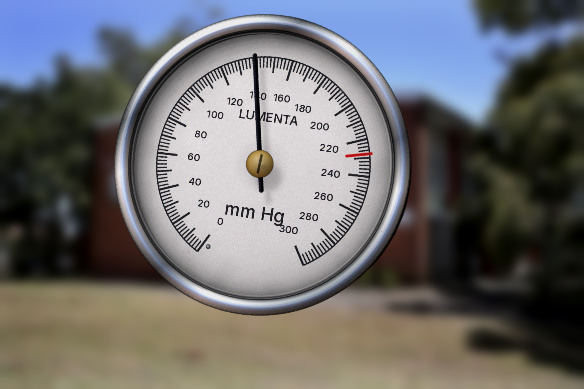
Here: **140** mmHg
